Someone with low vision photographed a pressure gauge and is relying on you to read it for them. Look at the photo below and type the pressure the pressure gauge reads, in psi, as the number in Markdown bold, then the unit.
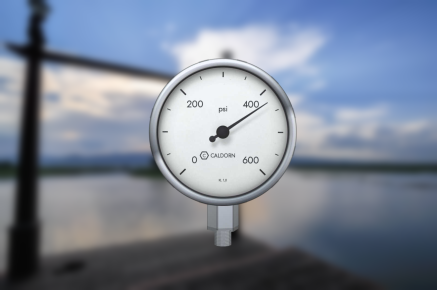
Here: **425** psi
